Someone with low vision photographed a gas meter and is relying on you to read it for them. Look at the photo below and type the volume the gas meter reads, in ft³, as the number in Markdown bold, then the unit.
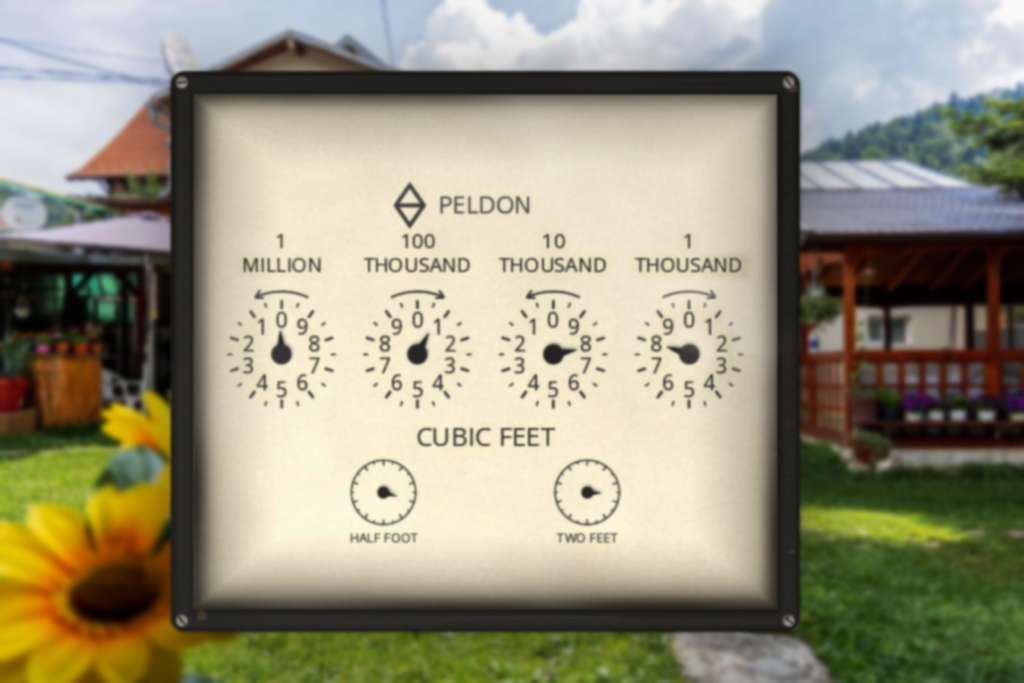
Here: **7800** ft³
